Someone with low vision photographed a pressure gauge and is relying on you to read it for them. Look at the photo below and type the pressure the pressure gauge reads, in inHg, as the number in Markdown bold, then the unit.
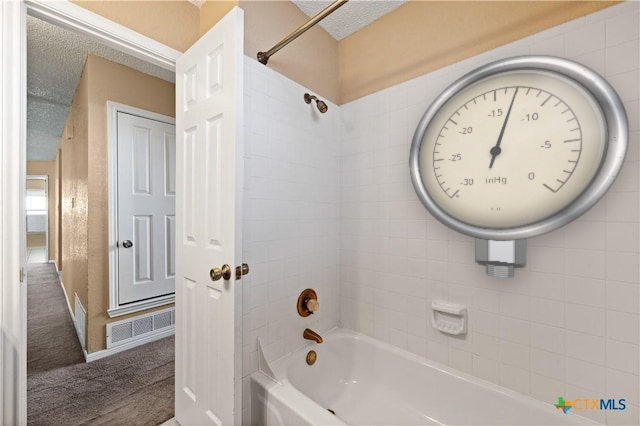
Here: **-13** inHg
